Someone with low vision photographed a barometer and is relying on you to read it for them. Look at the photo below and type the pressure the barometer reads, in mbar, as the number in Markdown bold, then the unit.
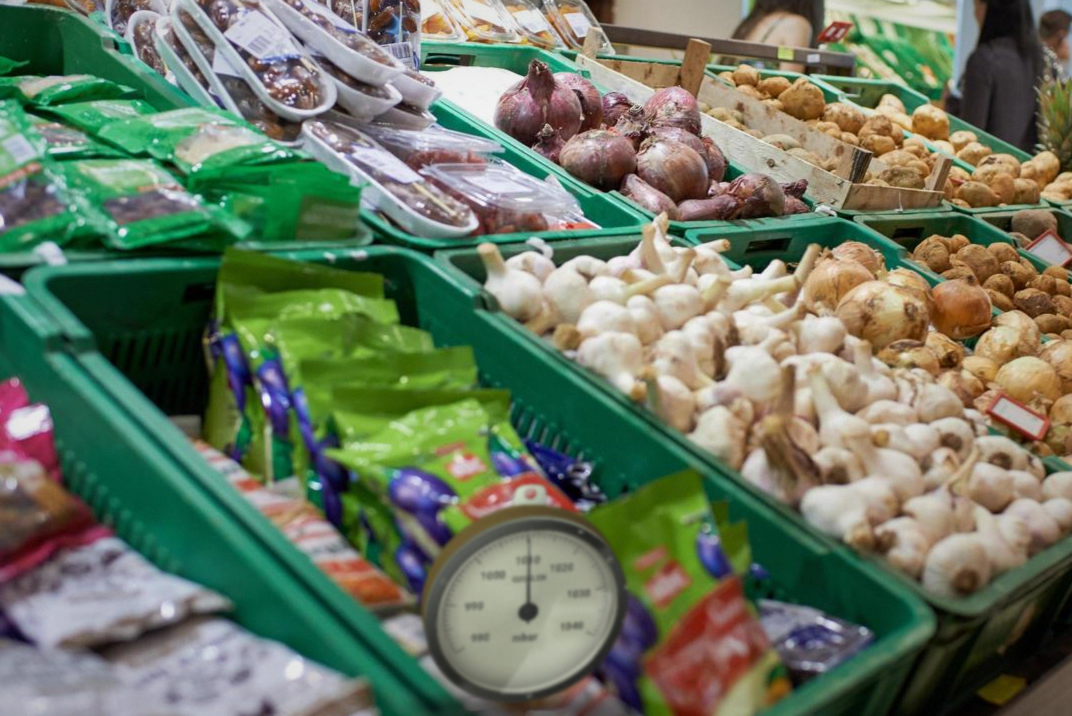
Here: **1010** mbar
